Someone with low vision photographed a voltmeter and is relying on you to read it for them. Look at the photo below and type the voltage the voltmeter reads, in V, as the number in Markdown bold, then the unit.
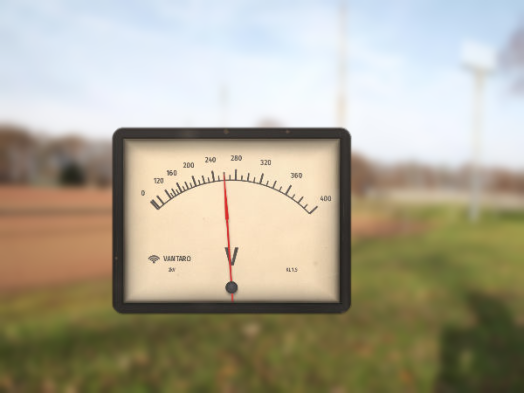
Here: **260** V
